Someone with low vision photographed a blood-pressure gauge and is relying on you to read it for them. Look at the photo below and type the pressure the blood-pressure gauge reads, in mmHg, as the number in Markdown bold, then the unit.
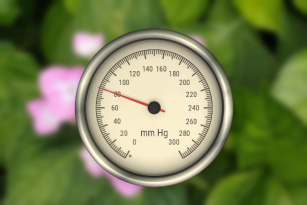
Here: **80** mmHg
